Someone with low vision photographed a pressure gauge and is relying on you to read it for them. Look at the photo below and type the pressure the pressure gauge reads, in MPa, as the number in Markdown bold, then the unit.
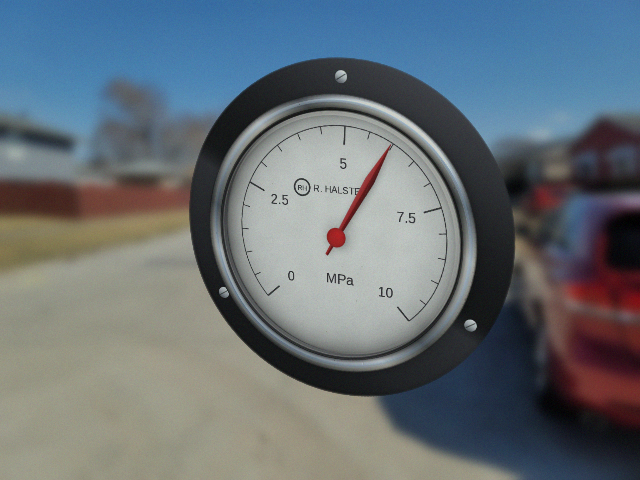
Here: **6** MPa
